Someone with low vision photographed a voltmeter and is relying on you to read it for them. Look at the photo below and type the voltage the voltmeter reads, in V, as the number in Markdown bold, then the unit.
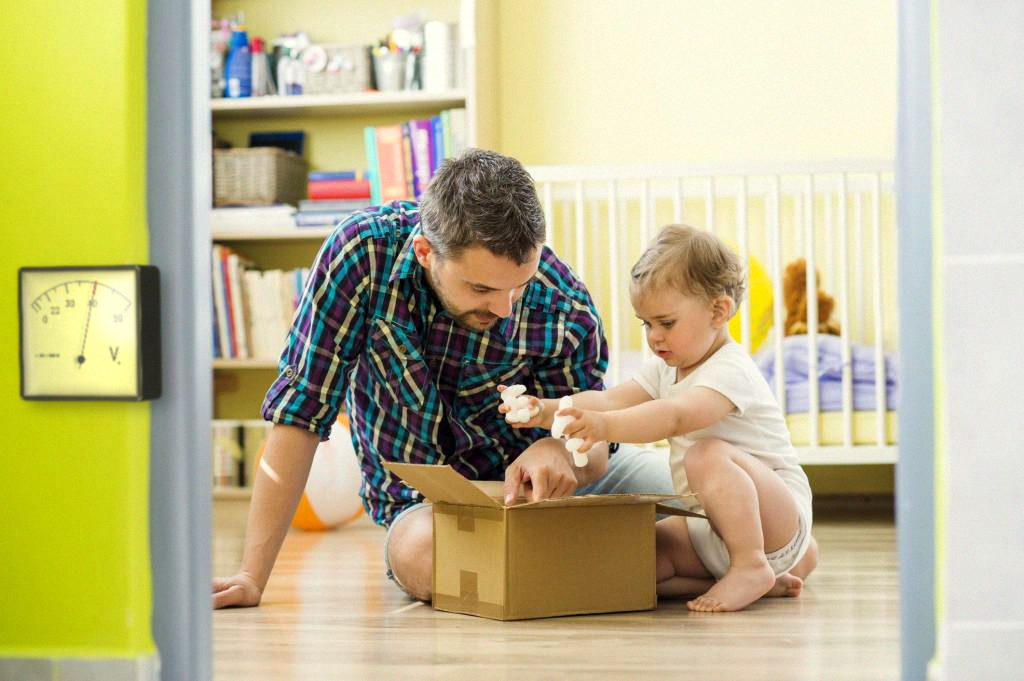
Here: **40** V
